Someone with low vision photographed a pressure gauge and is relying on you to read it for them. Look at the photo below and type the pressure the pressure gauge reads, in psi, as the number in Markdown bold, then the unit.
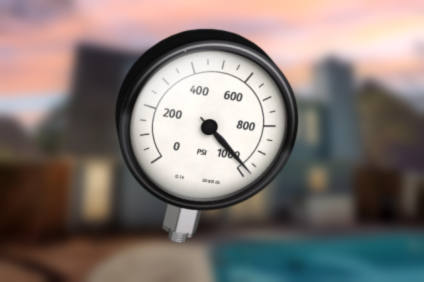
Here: **975** psi
